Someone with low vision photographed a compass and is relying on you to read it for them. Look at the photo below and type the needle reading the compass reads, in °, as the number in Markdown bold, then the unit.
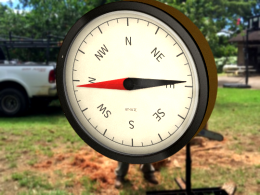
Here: **265** °
